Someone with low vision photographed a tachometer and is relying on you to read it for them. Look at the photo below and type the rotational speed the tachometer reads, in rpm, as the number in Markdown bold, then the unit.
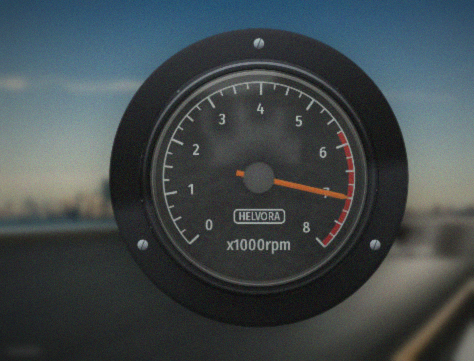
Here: **7000** rpm
